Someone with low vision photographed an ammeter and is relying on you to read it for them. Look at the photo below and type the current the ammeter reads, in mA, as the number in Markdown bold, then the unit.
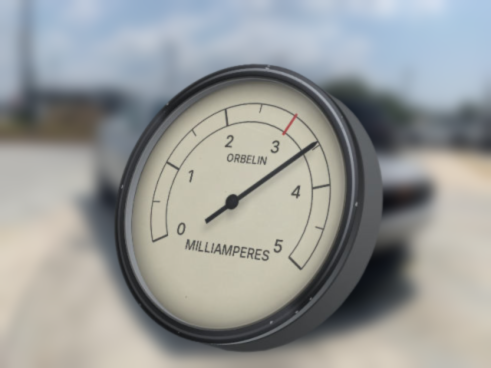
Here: **3.5** mA
